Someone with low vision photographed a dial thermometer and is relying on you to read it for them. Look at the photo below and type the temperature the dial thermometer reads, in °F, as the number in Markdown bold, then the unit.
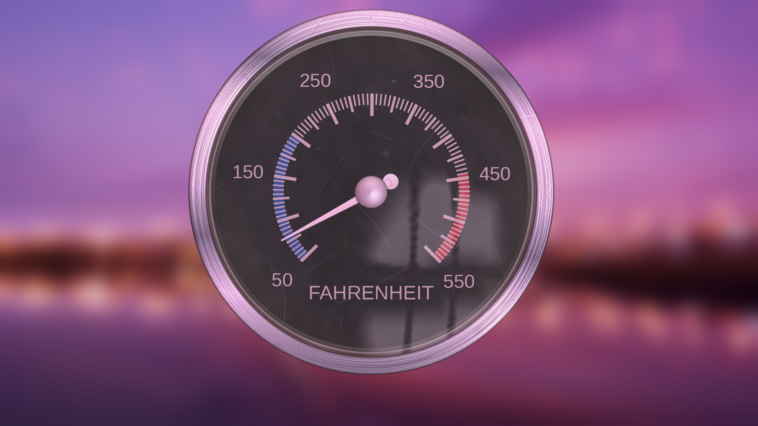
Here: **80** °F
